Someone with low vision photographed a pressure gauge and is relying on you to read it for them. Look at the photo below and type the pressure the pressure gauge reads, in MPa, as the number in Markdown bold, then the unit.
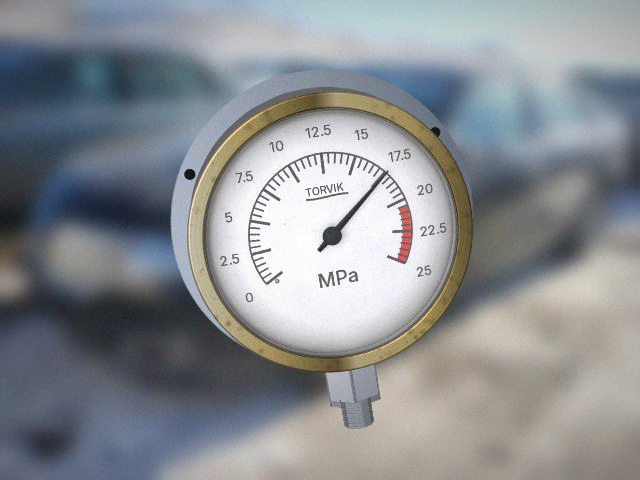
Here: **17.5** MPa
